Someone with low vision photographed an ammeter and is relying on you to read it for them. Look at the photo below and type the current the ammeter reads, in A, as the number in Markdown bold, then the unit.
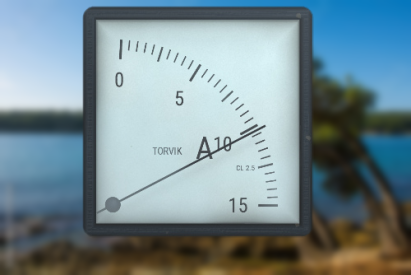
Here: **10.25** A
